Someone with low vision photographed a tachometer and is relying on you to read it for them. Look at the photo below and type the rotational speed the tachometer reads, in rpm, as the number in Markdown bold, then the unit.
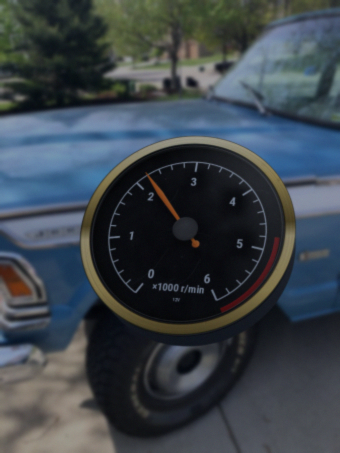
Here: **2200** rpm
